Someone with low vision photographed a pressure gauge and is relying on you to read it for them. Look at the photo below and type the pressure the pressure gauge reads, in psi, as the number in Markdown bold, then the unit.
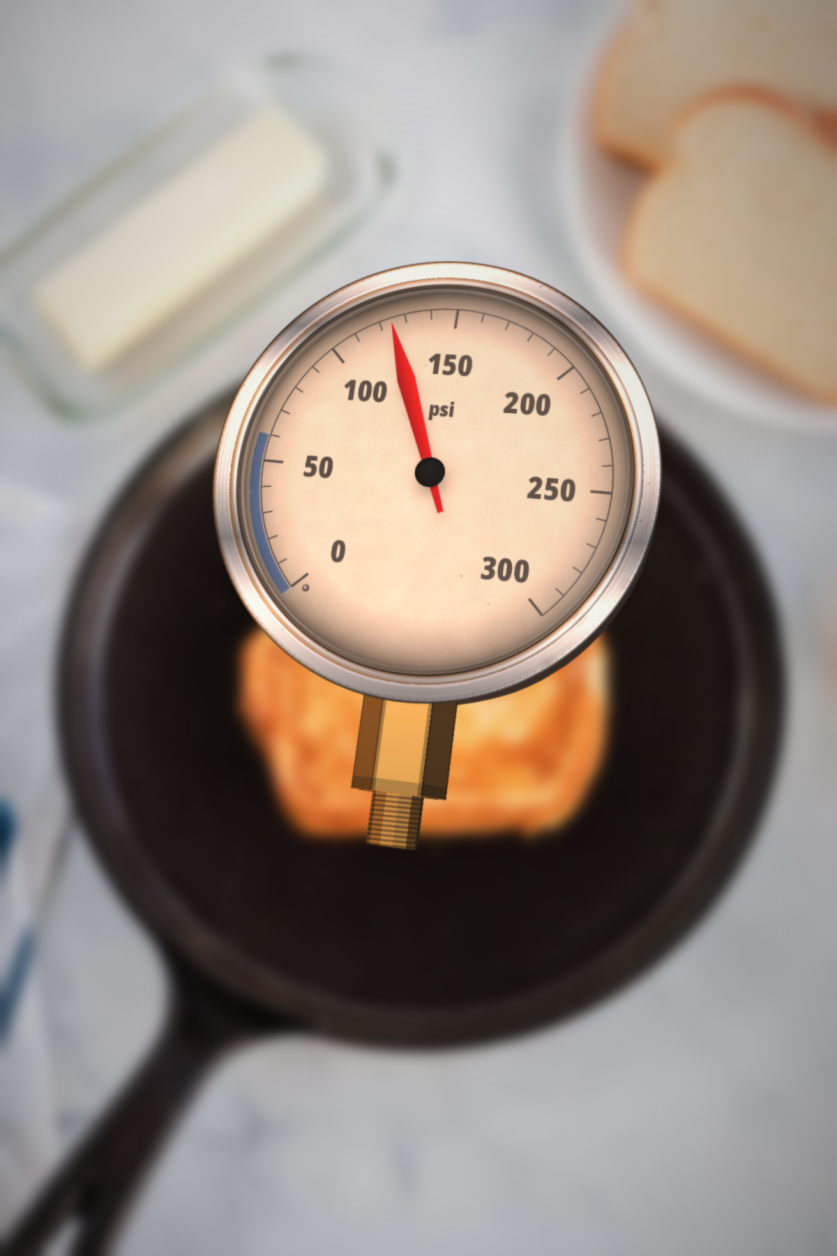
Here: **125** psi
